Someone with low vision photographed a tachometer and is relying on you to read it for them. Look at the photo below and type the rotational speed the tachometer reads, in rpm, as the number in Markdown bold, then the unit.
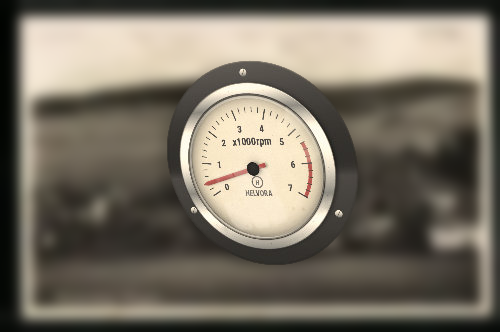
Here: **400** rpm
